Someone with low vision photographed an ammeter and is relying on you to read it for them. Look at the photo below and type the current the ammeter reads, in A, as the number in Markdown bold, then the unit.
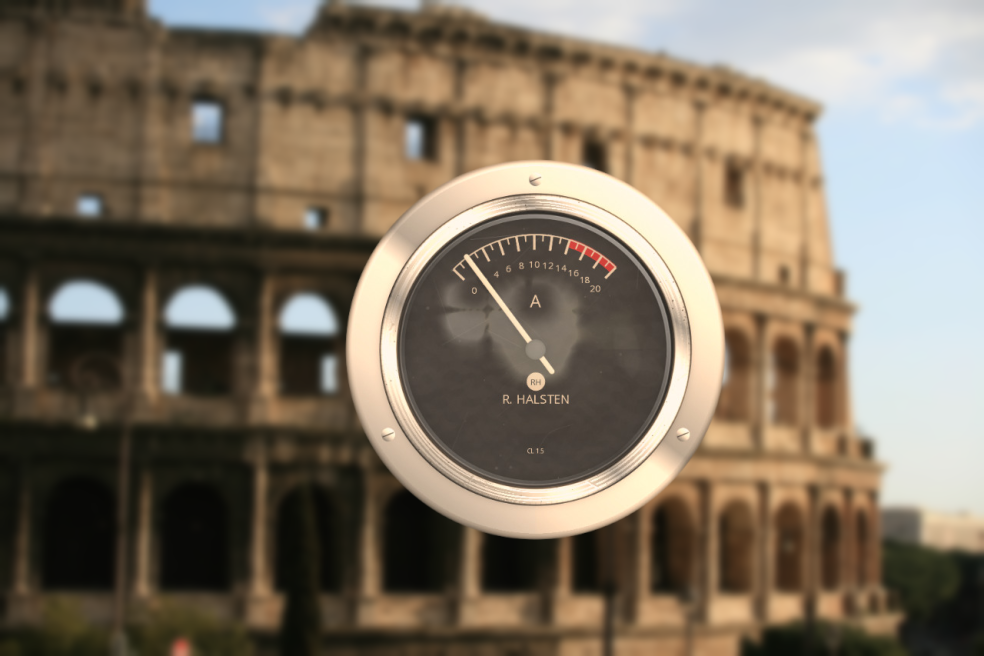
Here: **2** A
